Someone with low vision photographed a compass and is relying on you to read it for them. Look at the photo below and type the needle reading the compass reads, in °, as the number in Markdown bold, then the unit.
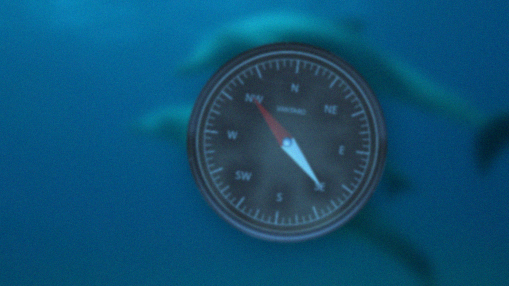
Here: **315** °
